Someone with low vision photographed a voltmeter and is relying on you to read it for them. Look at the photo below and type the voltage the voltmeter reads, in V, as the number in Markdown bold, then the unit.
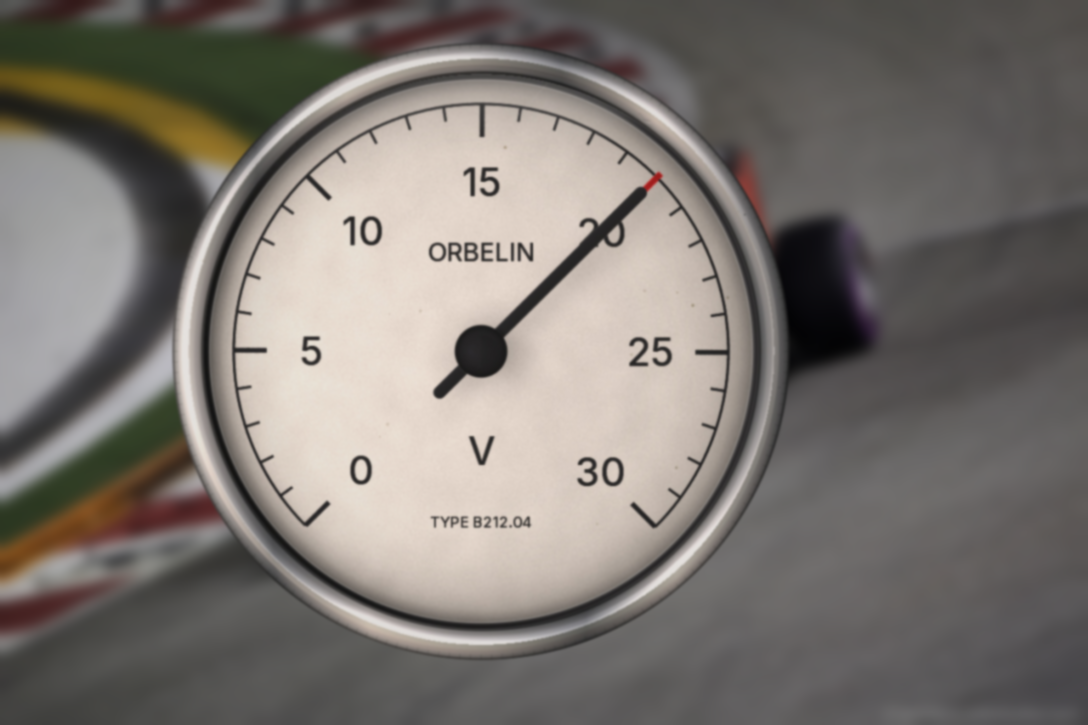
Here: **20** V
